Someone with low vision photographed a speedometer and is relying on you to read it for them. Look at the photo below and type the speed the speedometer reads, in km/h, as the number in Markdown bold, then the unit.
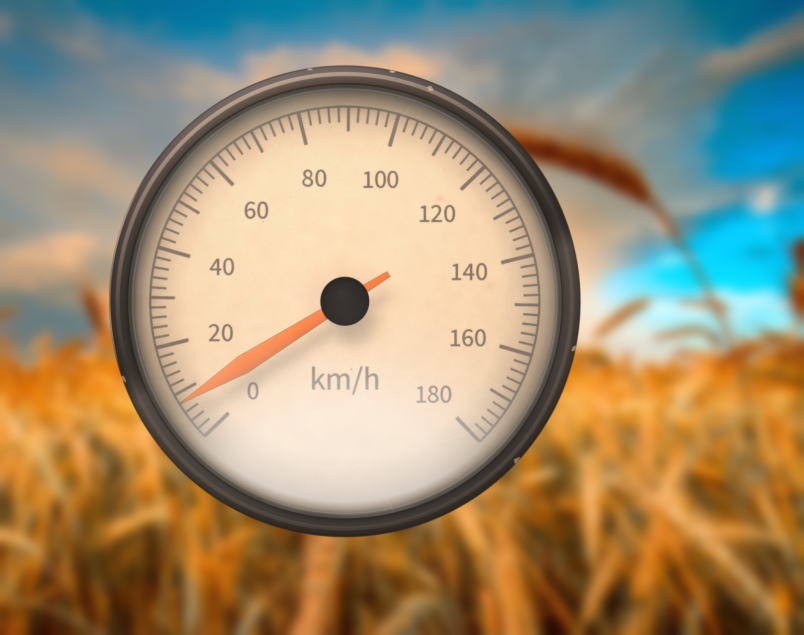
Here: **8** km/h
